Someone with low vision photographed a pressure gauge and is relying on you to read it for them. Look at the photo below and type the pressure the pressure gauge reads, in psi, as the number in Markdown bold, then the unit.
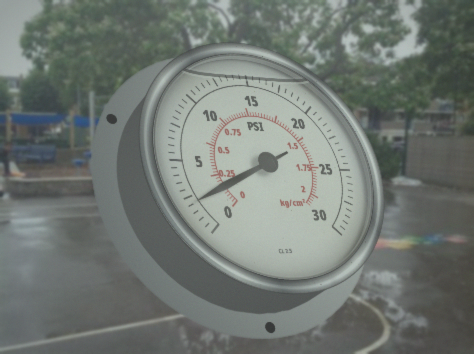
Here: **2** psi
